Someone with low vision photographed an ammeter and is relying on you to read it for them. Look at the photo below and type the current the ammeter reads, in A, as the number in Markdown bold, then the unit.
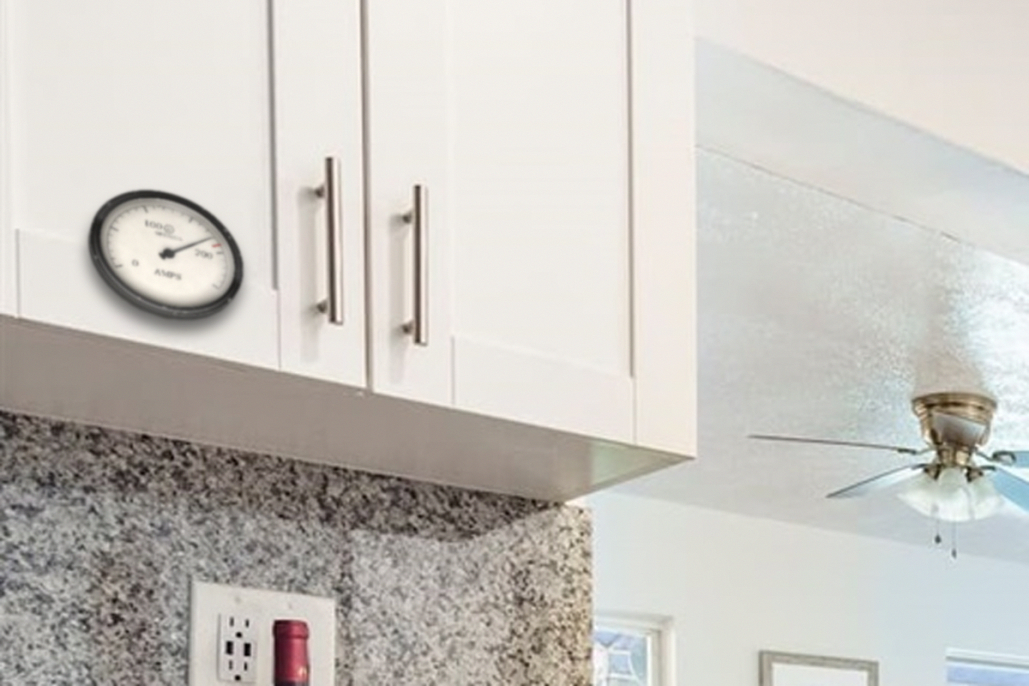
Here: **180** A
